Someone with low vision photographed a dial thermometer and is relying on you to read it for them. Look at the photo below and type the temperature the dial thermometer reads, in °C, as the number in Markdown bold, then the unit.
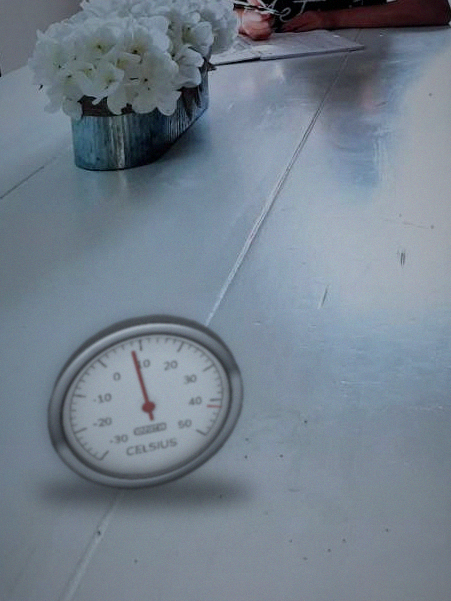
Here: **8** °C
